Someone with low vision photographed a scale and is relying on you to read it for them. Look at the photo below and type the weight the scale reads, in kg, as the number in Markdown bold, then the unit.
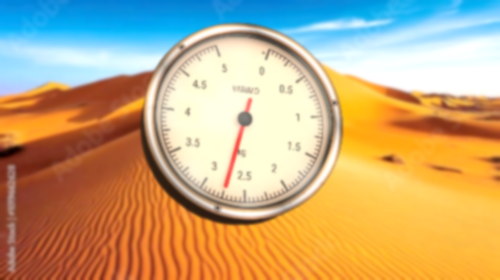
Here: **2.75** kg
